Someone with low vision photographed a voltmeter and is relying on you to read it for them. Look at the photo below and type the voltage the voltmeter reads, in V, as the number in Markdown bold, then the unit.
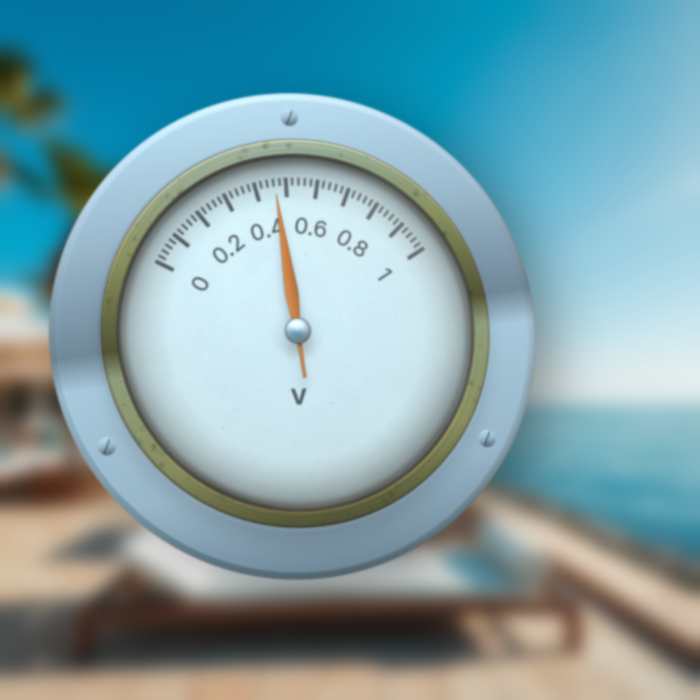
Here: **0.46** V
